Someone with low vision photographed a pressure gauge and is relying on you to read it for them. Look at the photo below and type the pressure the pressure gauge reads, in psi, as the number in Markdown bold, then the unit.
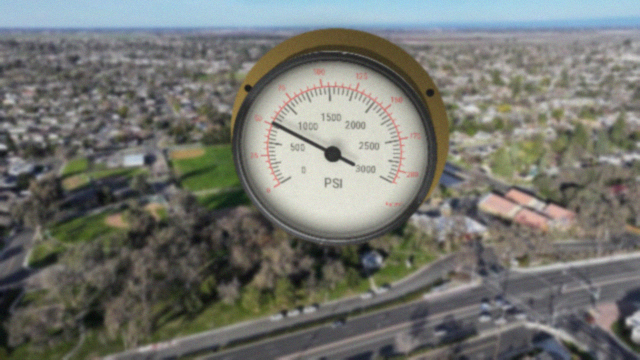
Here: **750** psi
